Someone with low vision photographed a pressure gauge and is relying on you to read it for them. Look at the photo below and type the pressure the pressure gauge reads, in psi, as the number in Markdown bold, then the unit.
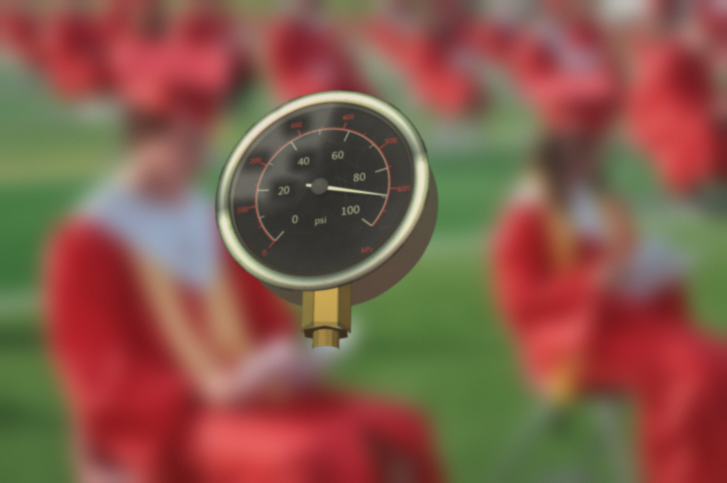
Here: **90** psi
